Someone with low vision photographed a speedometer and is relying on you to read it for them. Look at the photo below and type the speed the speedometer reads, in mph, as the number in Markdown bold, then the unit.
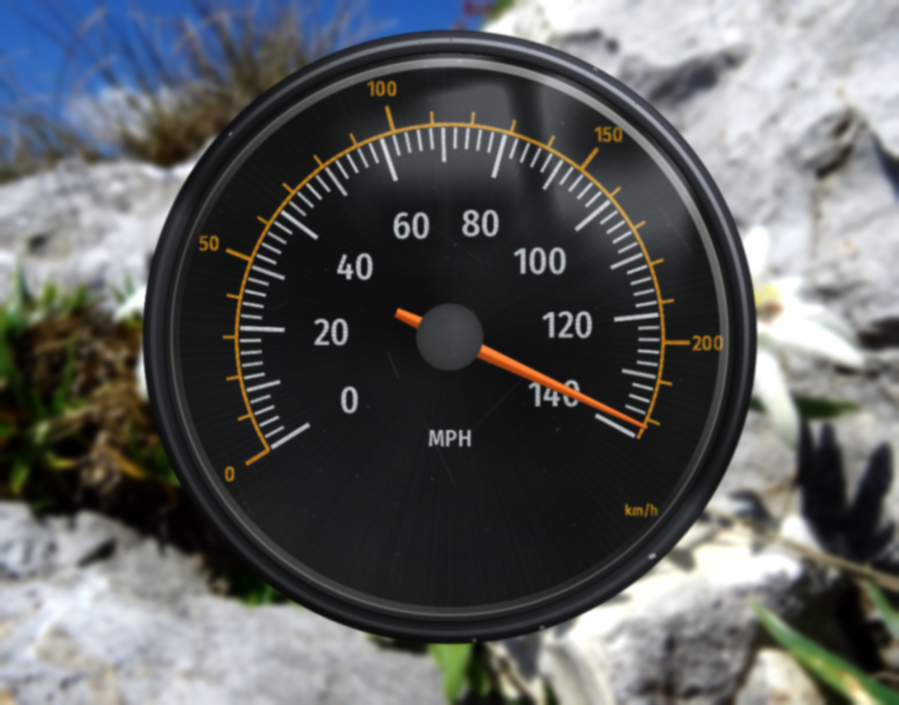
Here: **138** mph
